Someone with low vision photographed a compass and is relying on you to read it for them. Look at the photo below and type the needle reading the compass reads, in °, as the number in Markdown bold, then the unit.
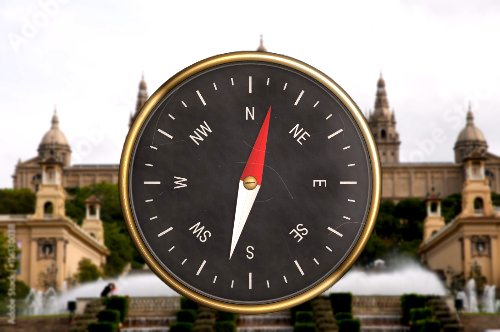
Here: **15** °
